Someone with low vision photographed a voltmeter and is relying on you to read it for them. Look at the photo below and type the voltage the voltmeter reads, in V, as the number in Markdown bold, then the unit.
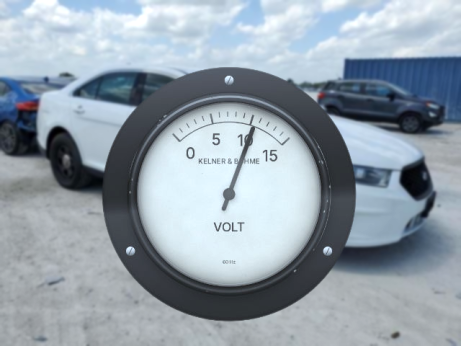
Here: **10.5** V
